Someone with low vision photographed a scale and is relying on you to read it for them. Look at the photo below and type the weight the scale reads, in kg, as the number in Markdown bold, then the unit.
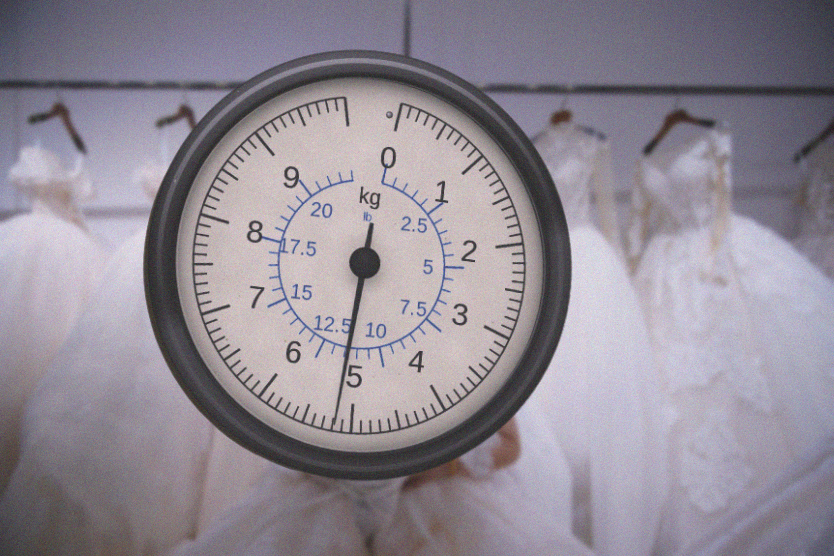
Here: **5.2** kg
